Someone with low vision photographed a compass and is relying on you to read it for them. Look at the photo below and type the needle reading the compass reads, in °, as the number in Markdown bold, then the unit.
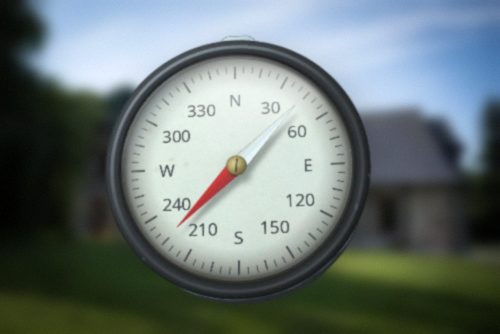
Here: **225** °
